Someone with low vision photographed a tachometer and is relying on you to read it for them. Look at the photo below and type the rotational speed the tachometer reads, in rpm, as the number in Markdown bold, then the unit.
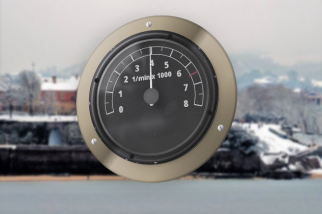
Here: **4000** rpm
